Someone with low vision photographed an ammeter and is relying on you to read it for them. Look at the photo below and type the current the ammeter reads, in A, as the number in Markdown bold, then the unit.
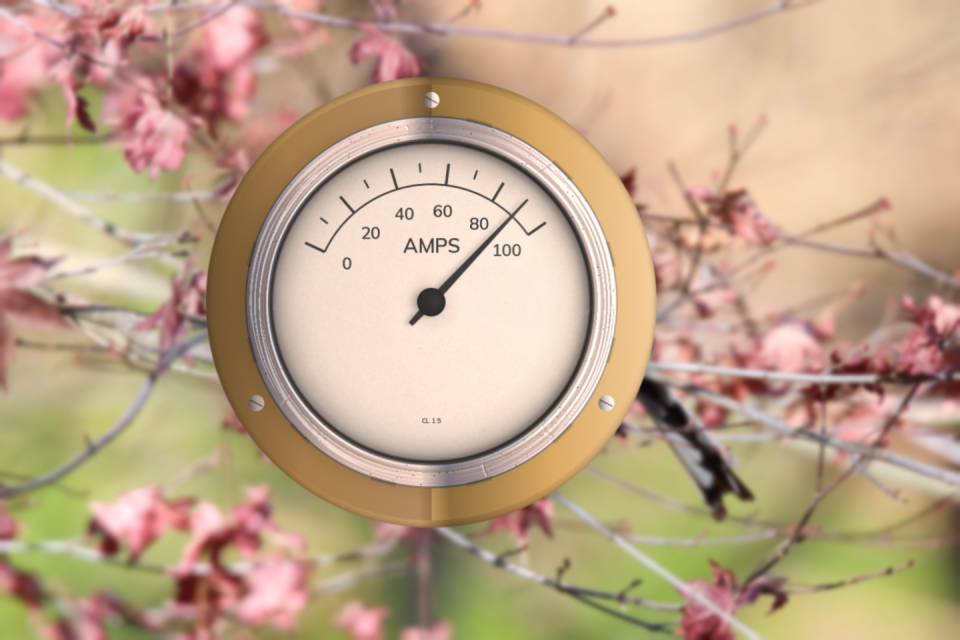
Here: **90** A
